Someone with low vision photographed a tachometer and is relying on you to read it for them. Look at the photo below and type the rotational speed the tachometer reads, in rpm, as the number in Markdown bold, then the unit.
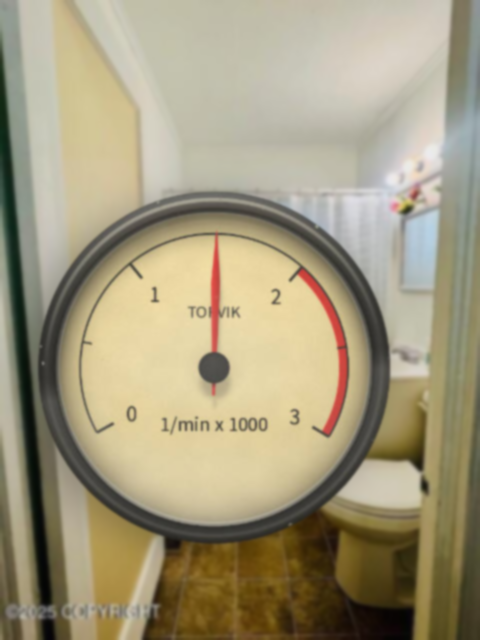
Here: **1500** rpm
